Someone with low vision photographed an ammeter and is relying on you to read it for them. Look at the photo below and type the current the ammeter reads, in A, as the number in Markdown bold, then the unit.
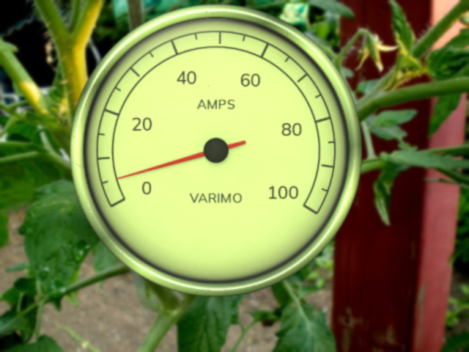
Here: **5** A
